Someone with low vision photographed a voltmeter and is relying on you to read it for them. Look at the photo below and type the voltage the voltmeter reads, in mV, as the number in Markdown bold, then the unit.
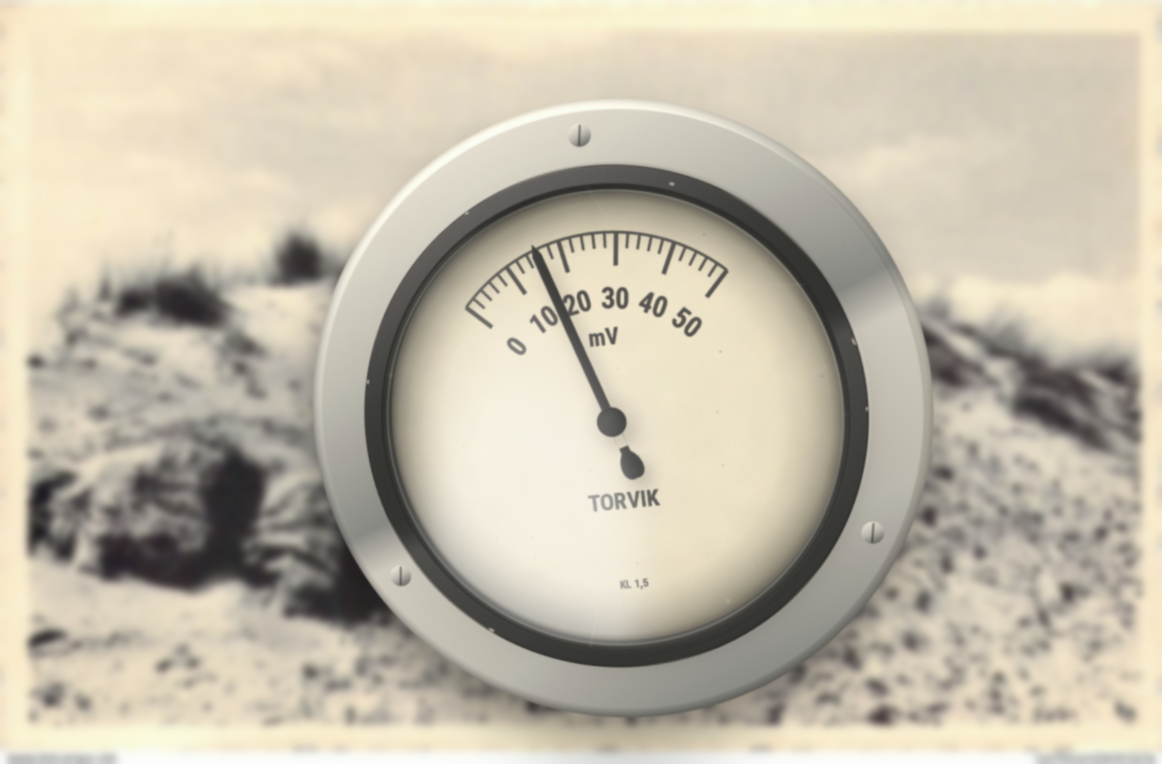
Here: **16** mV
